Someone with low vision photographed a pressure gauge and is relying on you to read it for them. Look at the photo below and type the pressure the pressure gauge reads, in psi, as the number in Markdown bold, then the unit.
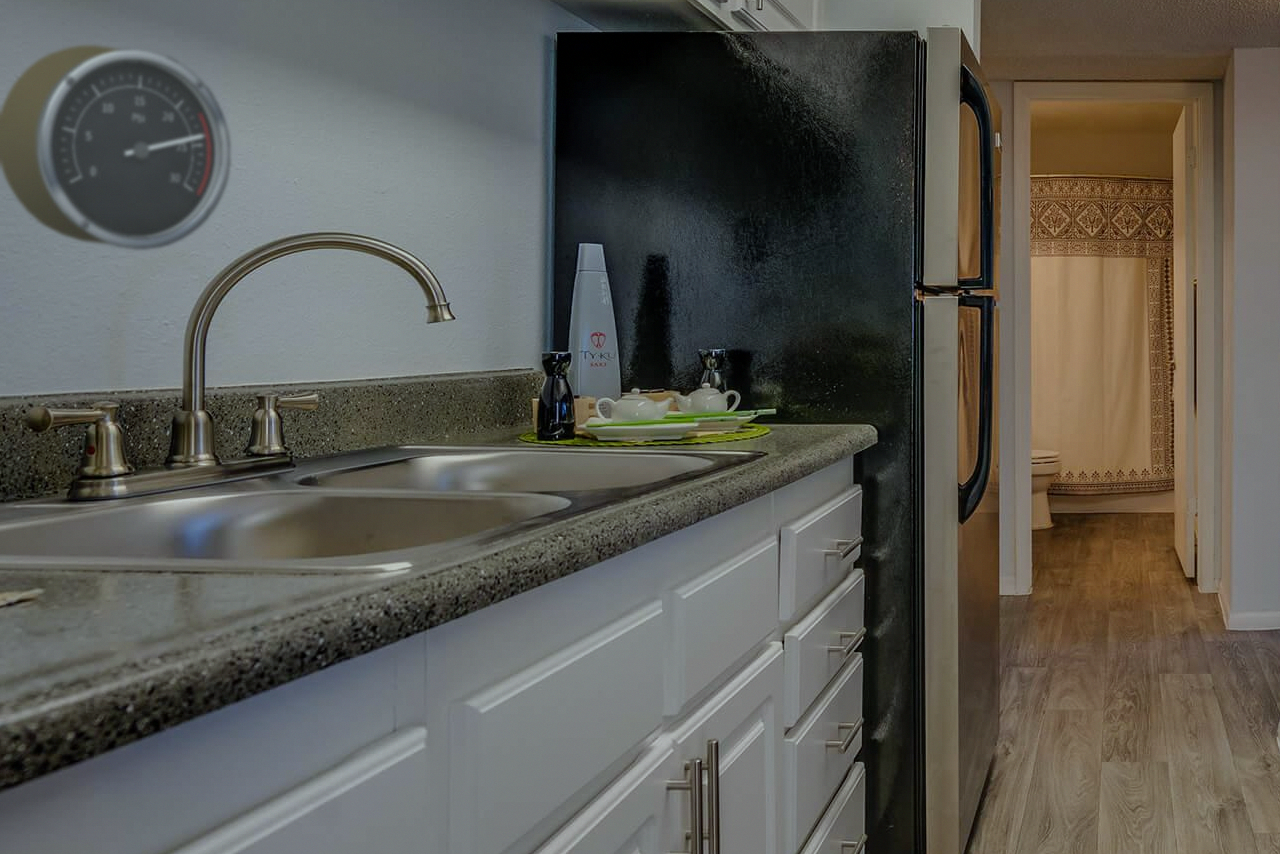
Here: **24** psi
